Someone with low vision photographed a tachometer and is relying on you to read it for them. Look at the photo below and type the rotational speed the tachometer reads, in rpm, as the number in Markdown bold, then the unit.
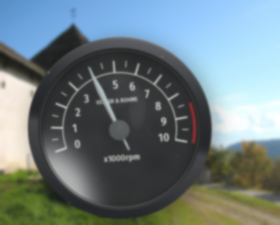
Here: **4000** rpm
